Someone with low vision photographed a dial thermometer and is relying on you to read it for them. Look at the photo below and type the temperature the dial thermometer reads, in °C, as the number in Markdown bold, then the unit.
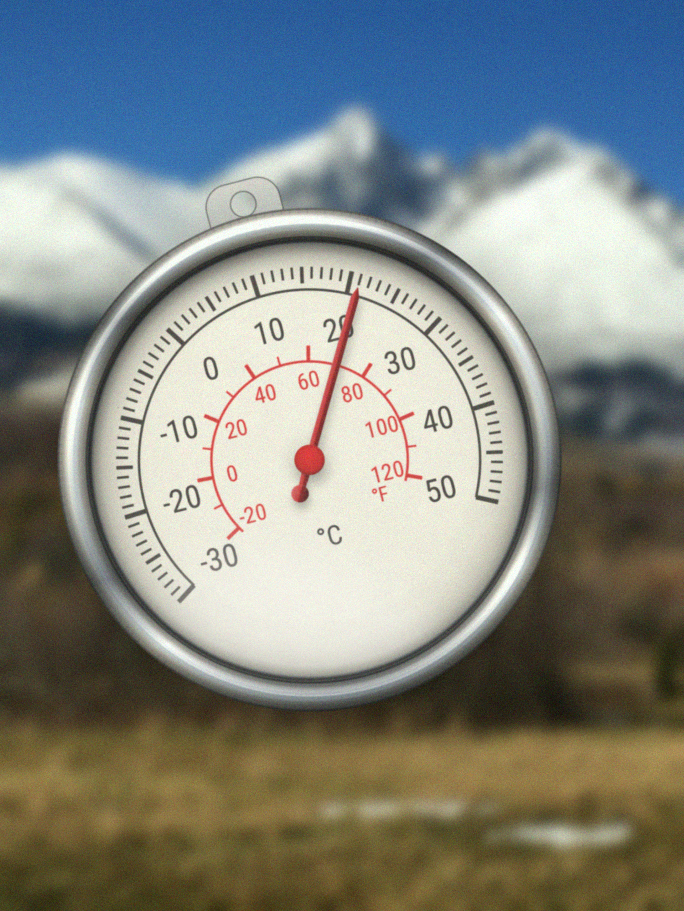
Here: **21** °C
